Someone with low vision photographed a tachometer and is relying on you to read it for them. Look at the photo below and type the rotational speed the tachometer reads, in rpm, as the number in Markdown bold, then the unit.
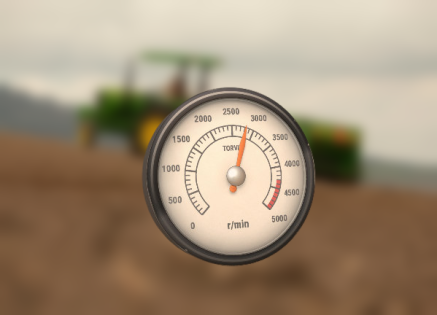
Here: **2800** rpm
